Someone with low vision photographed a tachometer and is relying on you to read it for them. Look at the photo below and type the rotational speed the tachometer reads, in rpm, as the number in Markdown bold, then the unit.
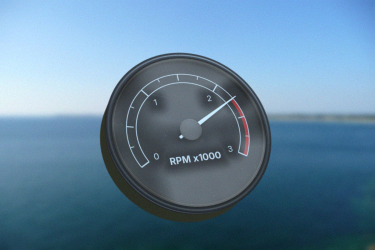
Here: **2250** rpm
